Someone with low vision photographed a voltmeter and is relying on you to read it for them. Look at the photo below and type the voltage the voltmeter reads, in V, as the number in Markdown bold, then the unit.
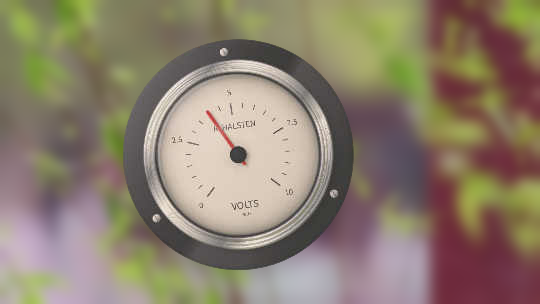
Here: **4** V
